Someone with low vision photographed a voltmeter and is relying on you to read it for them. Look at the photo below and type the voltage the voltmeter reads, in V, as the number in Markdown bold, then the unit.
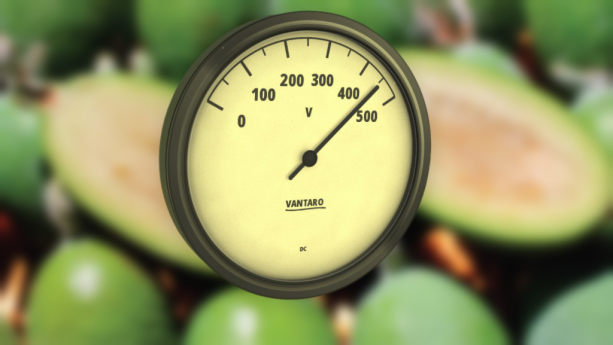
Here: **450** V
